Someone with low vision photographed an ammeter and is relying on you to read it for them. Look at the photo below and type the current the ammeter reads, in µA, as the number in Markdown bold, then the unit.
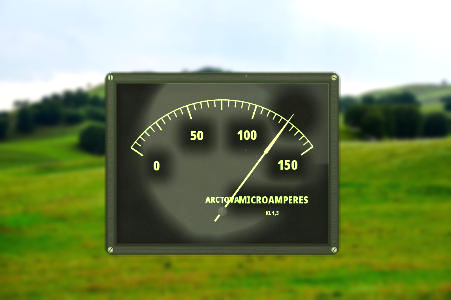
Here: **125** µA
